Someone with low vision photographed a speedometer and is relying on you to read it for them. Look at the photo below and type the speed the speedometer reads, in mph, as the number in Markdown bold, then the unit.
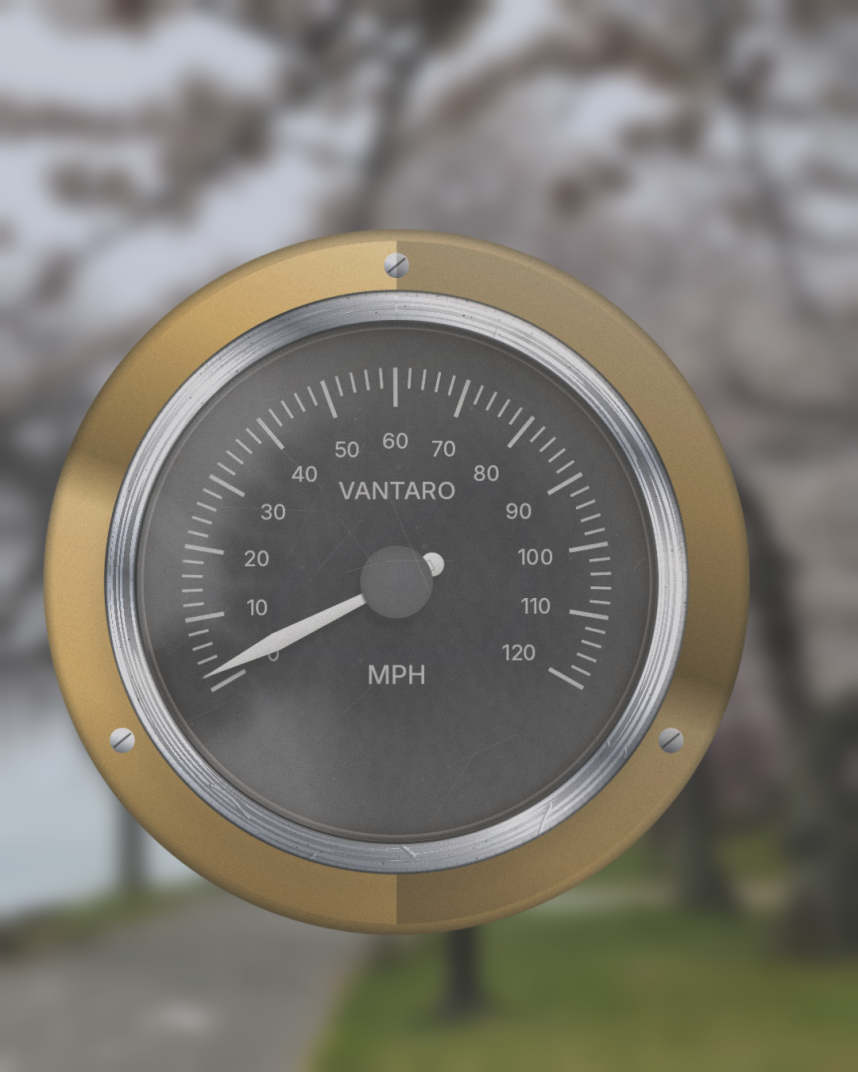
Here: **2** mph
